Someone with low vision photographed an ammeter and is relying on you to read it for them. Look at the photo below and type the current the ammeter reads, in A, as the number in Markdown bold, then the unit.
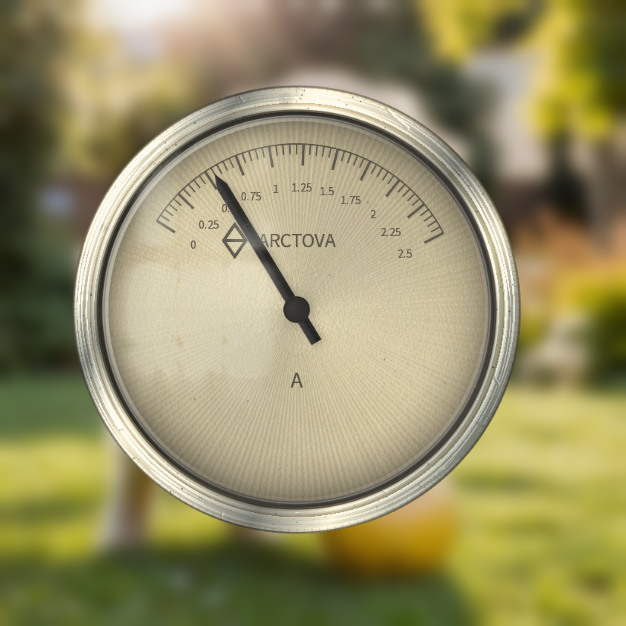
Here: **0.55** A
